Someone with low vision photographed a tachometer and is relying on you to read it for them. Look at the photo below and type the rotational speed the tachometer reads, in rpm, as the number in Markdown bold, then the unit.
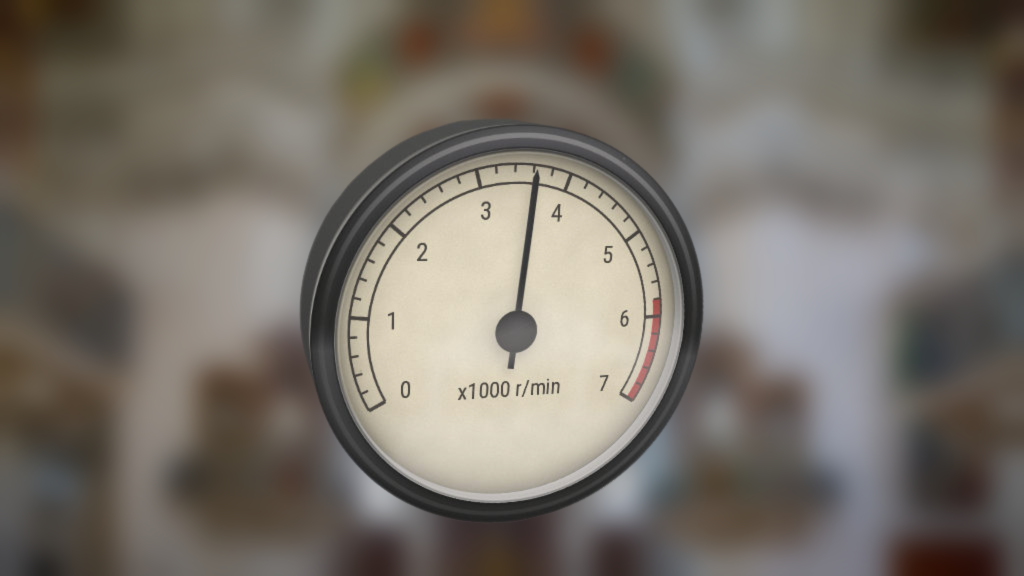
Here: **3600** rpm
